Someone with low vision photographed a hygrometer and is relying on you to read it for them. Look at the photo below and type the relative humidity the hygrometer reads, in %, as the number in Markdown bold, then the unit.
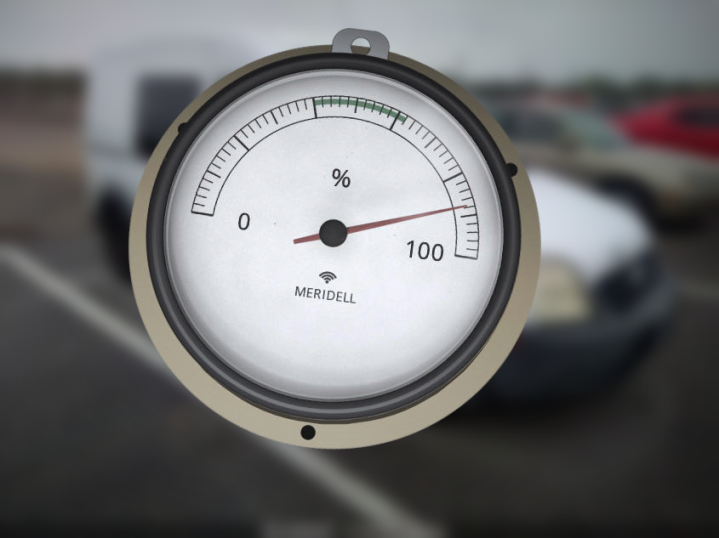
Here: **88** %
